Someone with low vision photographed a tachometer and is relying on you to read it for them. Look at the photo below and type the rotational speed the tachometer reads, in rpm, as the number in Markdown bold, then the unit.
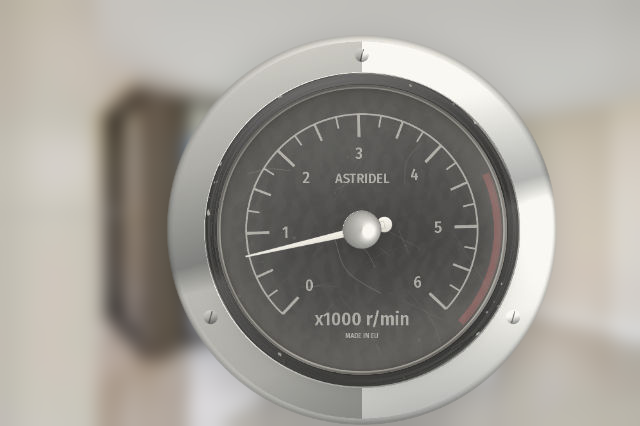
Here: **750** rpm
